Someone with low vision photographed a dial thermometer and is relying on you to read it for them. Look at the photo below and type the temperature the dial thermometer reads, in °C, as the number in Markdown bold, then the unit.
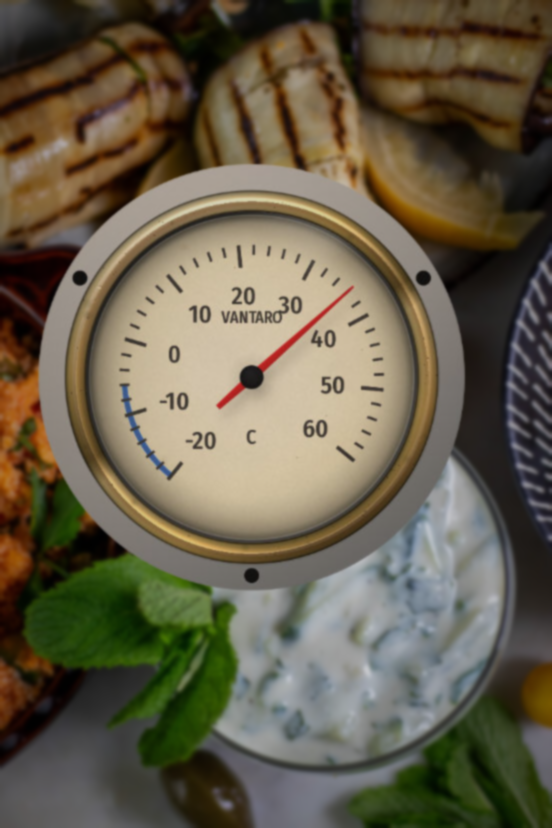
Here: **36** °C
